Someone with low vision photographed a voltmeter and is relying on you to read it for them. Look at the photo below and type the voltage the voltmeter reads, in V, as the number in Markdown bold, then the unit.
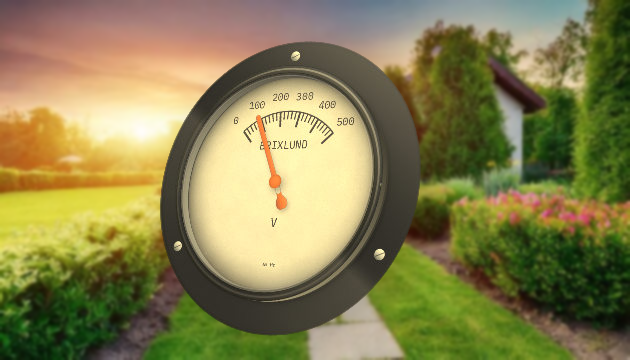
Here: **100** V
